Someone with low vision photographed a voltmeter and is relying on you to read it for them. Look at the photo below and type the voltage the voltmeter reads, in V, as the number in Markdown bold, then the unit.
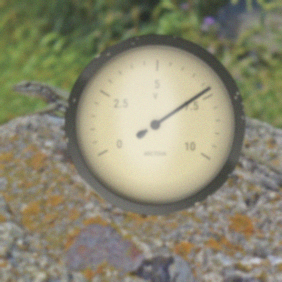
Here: **7.25** V
